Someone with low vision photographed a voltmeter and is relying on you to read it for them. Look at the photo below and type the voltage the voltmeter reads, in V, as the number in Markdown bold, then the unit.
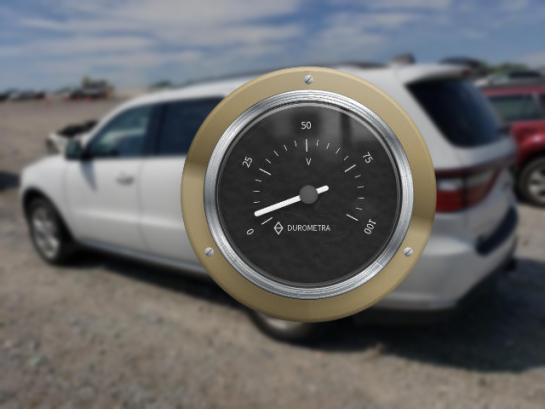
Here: **5** V
